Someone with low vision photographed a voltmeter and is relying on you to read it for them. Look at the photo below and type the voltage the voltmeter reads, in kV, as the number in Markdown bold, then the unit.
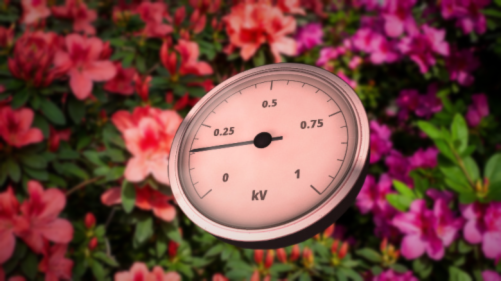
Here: **0.15** kV
